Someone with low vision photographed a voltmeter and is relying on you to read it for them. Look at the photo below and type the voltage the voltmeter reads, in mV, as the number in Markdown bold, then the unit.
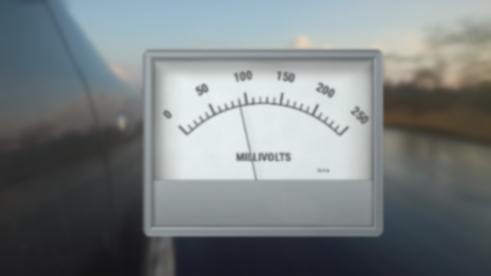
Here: **90** mV
